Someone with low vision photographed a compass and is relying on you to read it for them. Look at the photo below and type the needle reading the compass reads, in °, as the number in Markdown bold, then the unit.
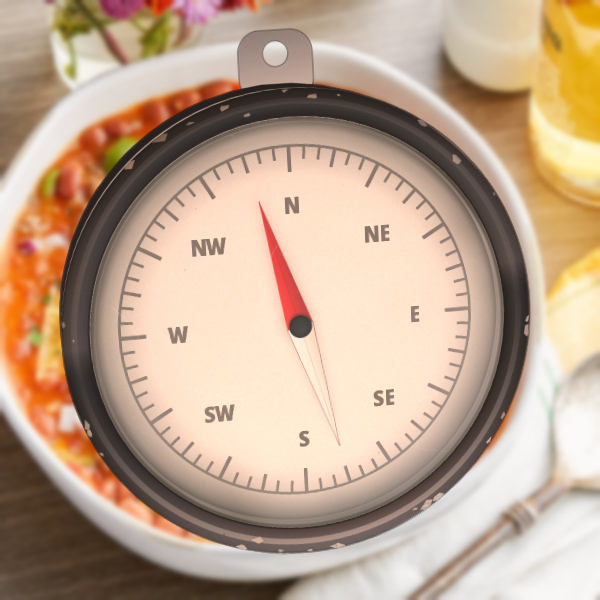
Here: **345** °
